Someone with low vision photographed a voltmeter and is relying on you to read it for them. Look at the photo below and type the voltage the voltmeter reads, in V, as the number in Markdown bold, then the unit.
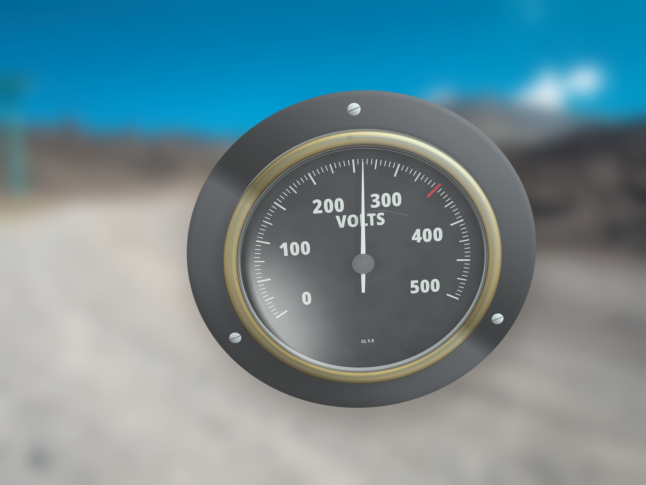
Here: **260** V
